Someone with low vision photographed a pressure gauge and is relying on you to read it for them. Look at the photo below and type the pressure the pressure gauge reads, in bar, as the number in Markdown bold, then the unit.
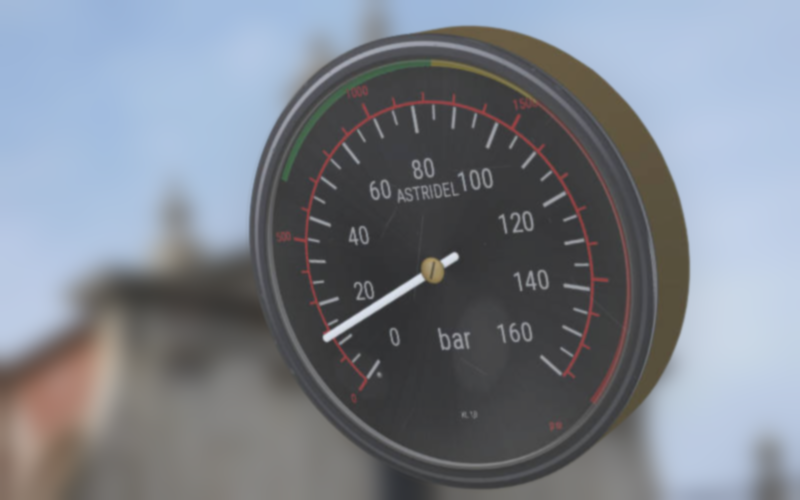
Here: **12.5** bar
